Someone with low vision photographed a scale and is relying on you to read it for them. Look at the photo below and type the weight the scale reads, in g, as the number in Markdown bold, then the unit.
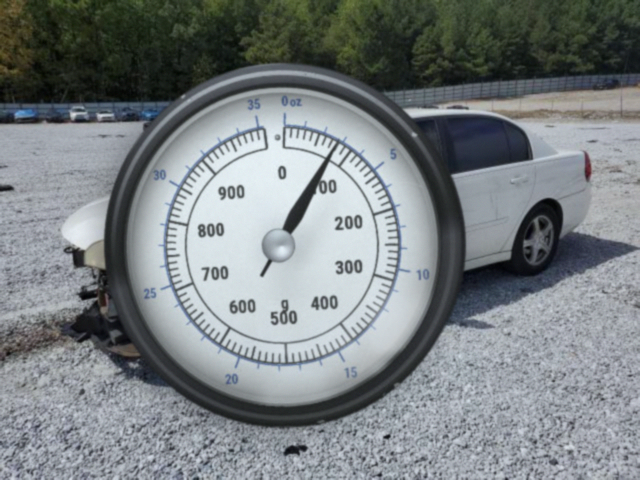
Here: **80** g
